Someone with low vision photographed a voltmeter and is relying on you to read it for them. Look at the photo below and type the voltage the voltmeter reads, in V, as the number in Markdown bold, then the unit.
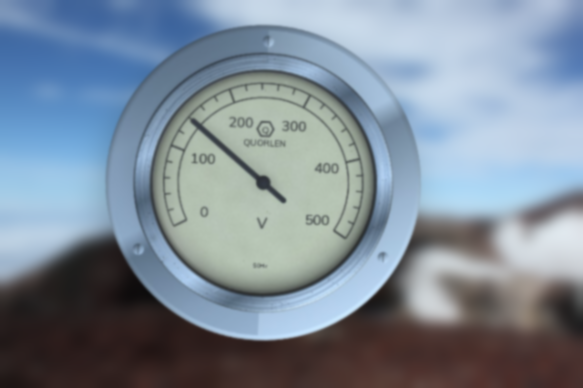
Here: **140** V
